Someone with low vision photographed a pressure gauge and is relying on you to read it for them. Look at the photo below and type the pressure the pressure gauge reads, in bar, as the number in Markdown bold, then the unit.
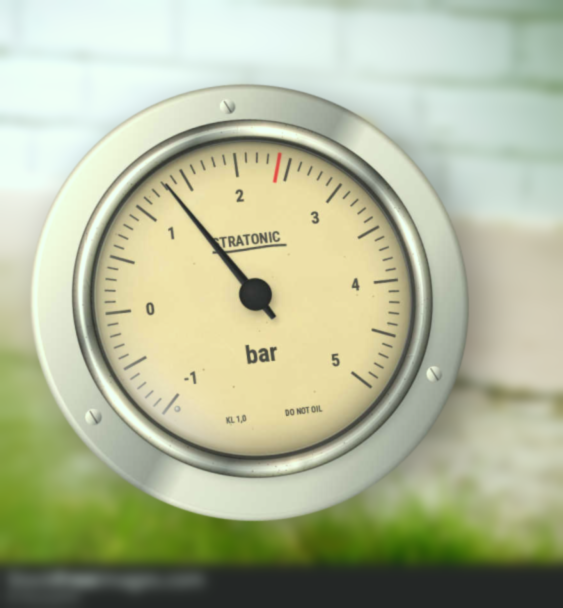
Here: **1.3** bar
